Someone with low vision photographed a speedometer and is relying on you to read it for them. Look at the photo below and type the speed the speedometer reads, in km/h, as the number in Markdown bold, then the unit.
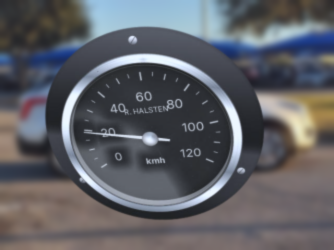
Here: **20** km/h
